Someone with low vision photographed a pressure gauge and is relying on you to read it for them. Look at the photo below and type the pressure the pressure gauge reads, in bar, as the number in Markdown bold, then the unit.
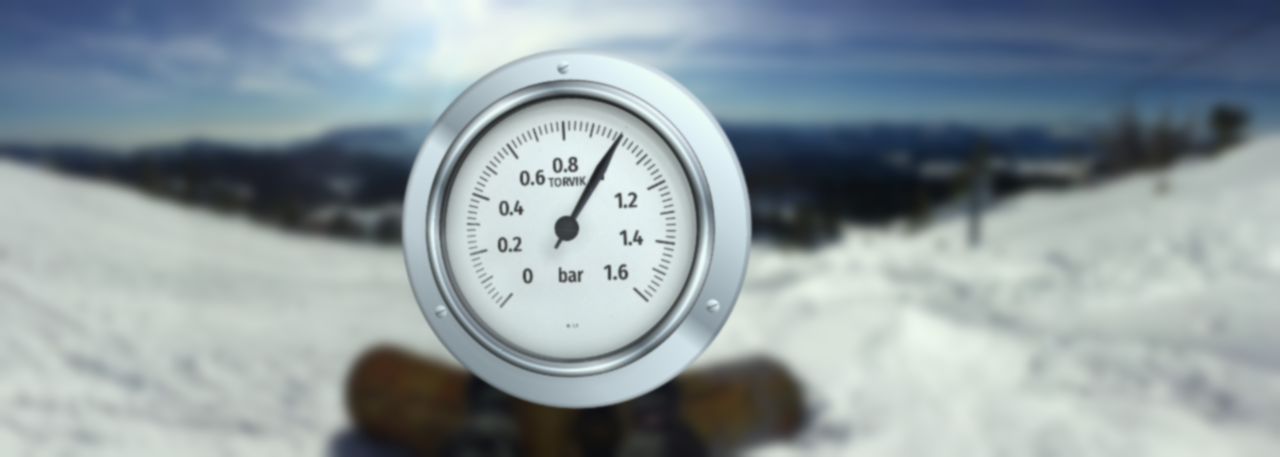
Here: **1** bar
